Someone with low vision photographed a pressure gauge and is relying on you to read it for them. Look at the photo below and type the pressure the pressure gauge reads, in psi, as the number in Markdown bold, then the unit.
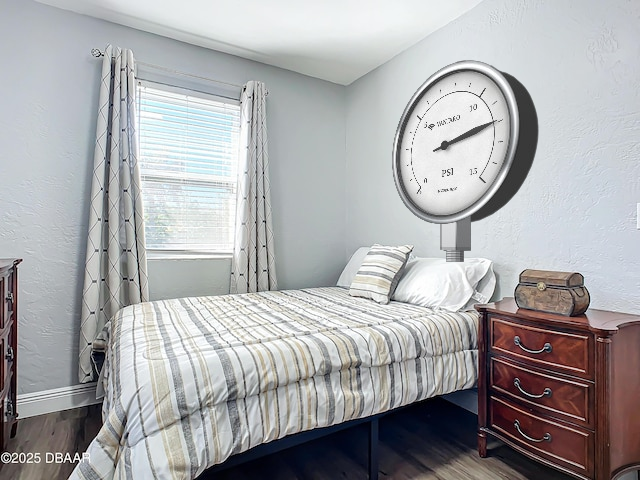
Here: **12** psi
